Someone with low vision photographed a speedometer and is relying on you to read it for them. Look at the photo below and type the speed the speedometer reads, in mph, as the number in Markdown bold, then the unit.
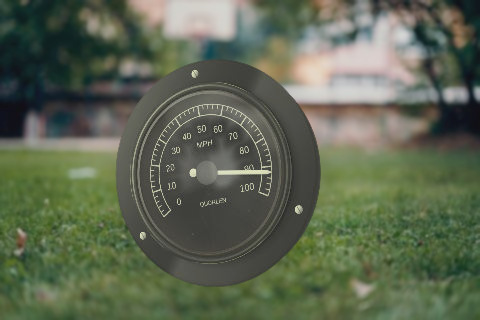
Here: **92** mph
